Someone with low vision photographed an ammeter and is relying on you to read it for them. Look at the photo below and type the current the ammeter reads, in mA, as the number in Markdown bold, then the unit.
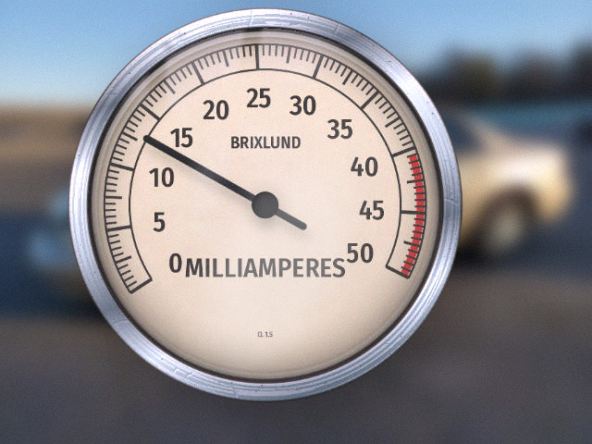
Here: **13** mA
